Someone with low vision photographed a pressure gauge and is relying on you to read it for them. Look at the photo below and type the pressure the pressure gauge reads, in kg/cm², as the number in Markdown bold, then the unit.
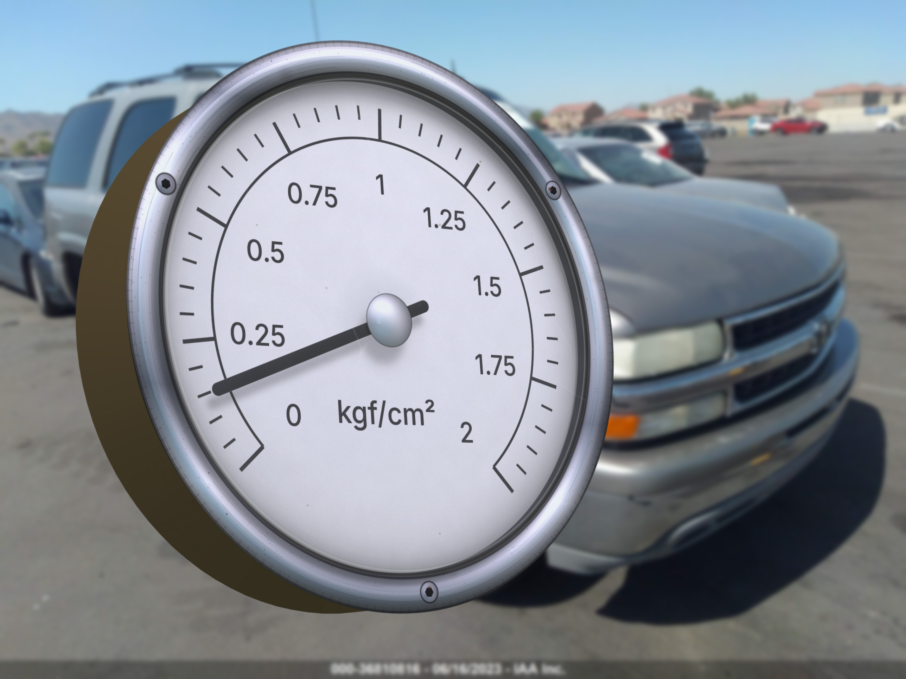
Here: **0.15** kg/cm²
